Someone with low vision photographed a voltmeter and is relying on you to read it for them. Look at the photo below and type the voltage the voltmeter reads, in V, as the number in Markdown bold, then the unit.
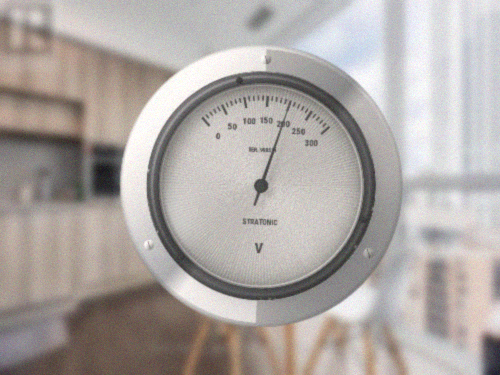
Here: **200** V
